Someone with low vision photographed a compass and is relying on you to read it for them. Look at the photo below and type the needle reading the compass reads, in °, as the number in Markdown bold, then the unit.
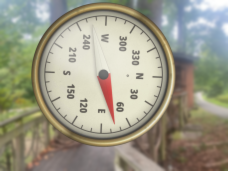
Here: **75** °
